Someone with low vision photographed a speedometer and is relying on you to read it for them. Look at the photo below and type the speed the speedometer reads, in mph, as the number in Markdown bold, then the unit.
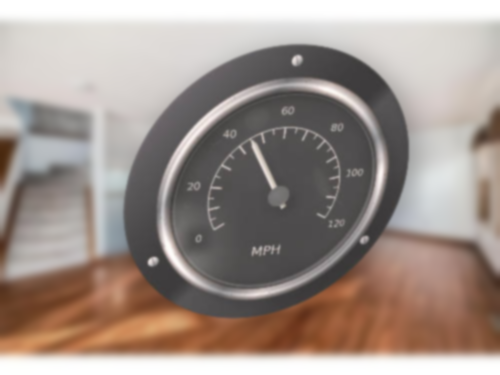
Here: **45** mph
